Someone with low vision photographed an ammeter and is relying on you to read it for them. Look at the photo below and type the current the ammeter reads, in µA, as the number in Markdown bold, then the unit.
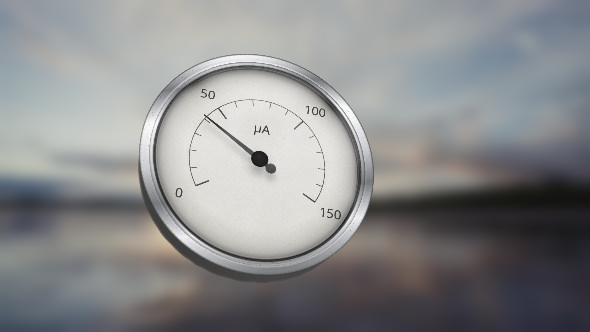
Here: **40** µA
